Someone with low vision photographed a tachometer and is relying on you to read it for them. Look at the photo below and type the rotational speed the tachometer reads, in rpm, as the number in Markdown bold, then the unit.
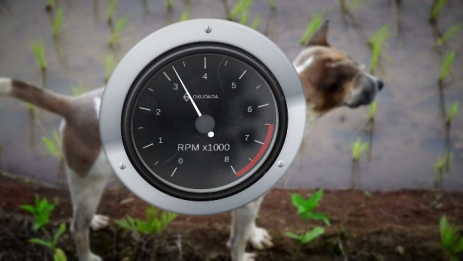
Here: **3250** rpm
